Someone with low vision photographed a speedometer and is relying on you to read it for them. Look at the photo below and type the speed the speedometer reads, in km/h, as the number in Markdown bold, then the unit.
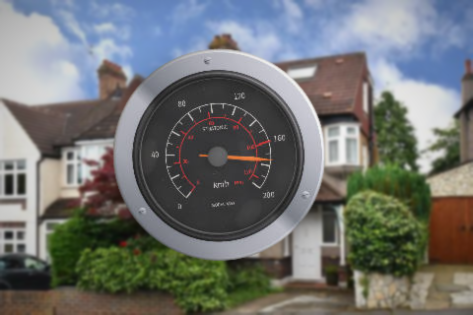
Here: **175** km/h
